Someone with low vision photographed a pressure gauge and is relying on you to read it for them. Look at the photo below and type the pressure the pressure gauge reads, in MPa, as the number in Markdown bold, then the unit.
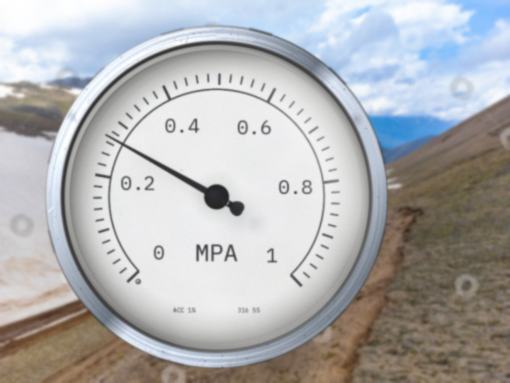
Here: **0.27** MPa
